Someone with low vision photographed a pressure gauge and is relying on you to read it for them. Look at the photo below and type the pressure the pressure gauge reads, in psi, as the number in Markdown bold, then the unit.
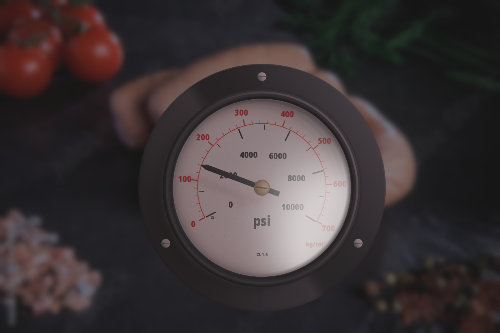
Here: **2000** psi
